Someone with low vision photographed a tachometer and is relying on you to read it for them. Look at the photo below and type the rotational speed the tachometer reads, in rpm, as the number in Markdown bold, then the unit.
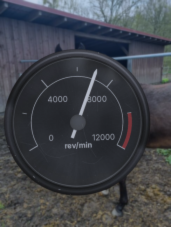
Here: **7000** rpm
